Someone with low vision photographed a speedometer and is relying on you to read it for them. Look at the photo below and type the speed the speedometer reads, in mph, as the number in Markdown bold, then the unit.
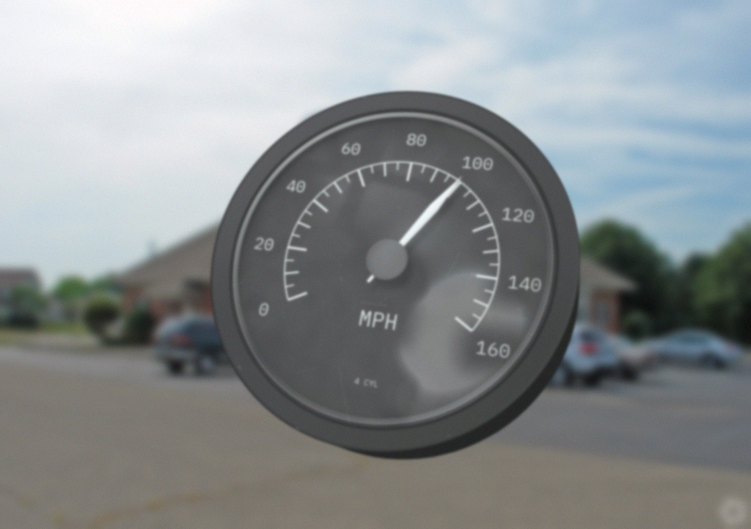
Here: **100** mph
